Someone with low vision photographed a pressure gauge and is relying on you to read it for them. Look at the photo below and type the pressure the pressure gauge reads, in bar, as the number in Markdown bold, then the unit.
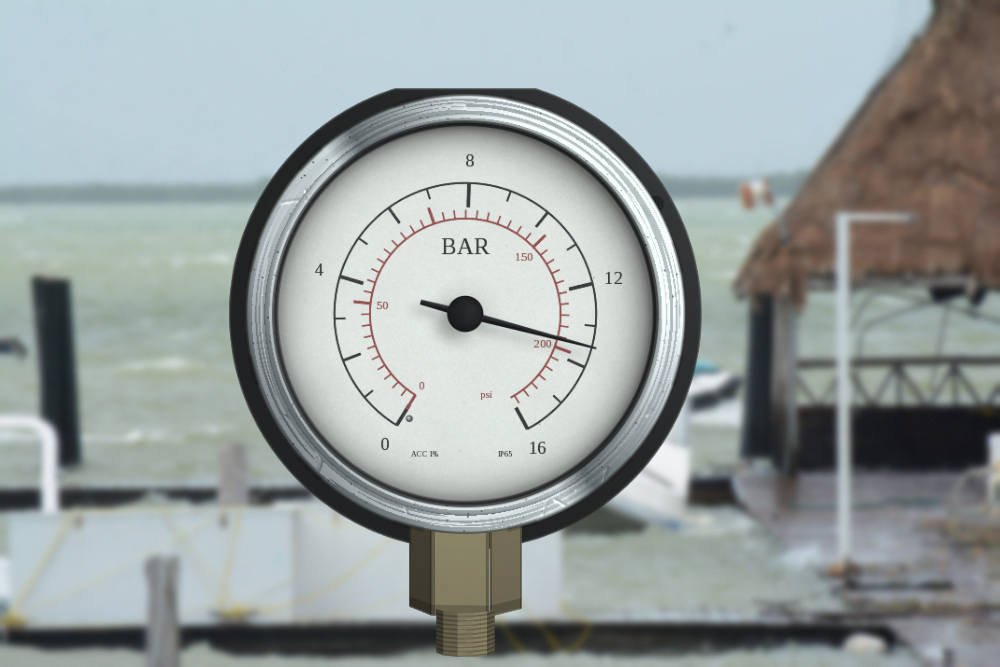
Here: **13.5** bar
